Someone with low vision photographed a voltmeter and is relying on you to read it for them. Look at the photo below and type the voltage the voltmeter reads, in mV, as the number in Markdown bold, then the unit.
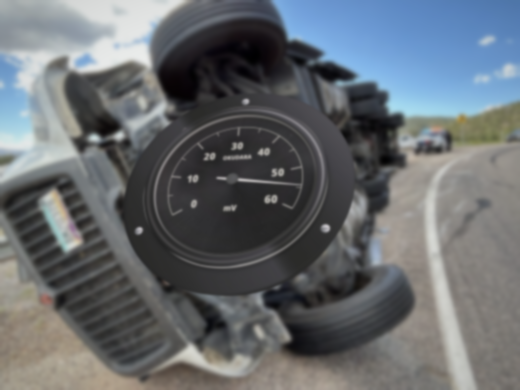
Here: **55** mV
